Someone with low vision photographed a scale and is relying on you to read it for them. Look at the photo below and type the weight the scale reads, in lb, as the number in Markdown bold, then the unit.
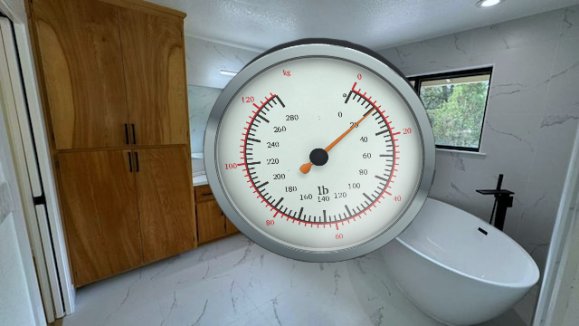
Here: **20** lb
